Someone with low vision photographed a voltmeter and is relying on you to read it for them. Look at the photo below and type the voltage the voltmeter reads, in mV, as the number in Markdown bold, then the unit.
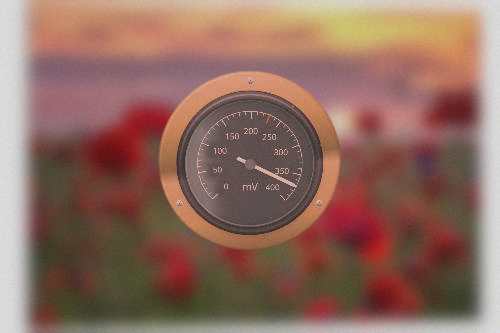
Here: **370** mV
